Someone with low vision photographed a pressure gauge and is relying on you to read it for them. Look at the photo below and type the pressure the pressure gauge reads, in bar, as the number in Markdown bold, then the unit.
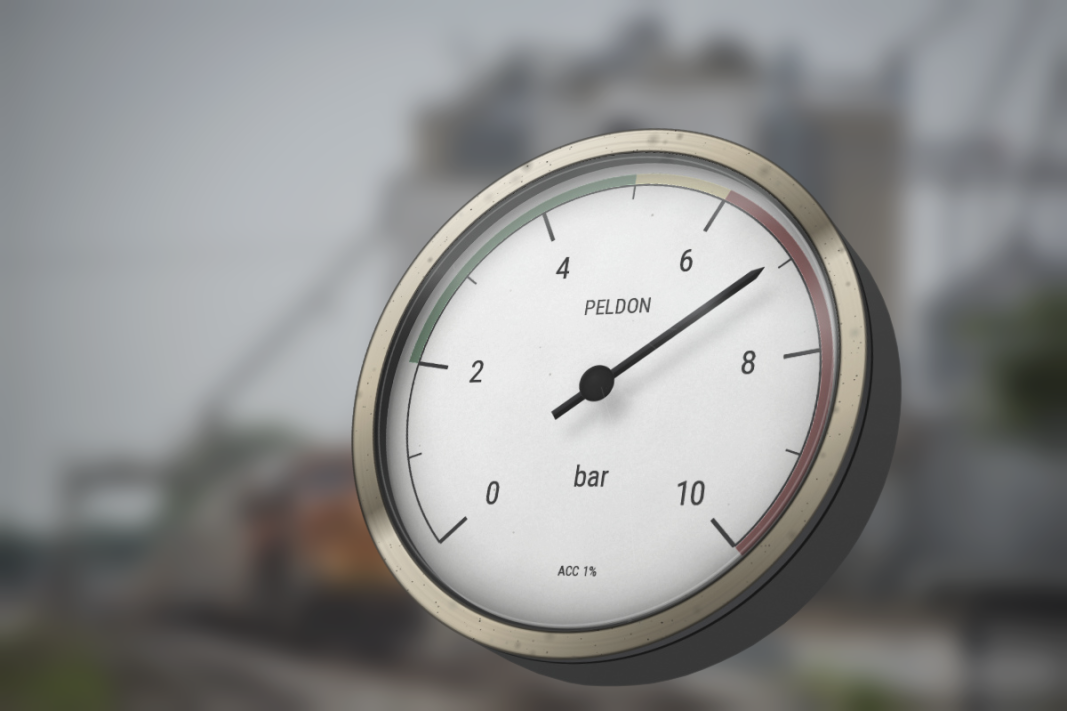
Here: **7** bar
